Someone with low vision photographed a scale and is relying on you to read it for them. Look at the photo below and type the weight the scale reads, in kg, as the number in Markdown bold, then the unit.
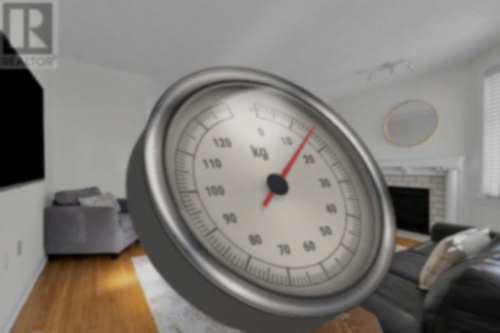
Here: **15** kg
